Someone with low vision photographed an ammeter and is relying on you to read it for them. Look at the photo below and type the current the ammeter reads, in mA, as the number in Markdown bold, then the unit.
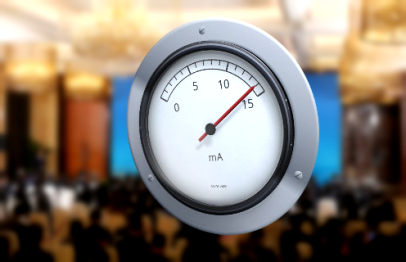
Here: **14** mA
